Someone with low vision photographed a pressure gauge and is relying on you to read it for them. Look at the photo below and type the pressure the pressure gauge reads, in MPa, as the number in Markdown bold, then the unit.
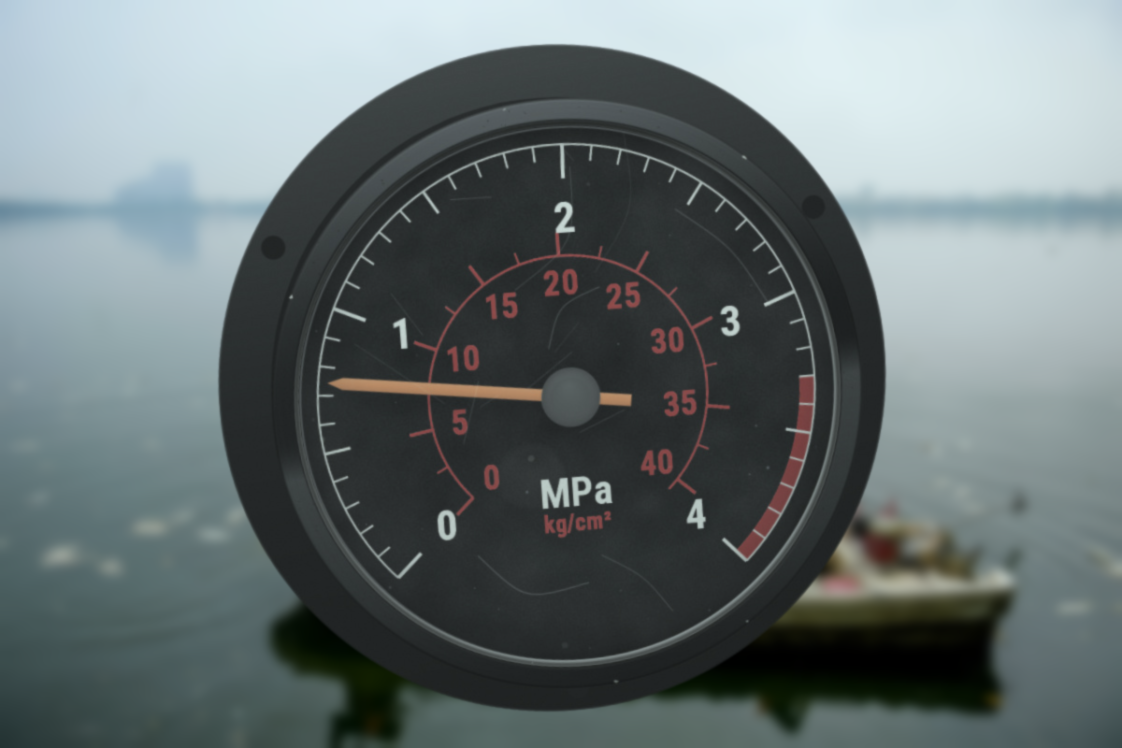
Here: **0.75** MPa
